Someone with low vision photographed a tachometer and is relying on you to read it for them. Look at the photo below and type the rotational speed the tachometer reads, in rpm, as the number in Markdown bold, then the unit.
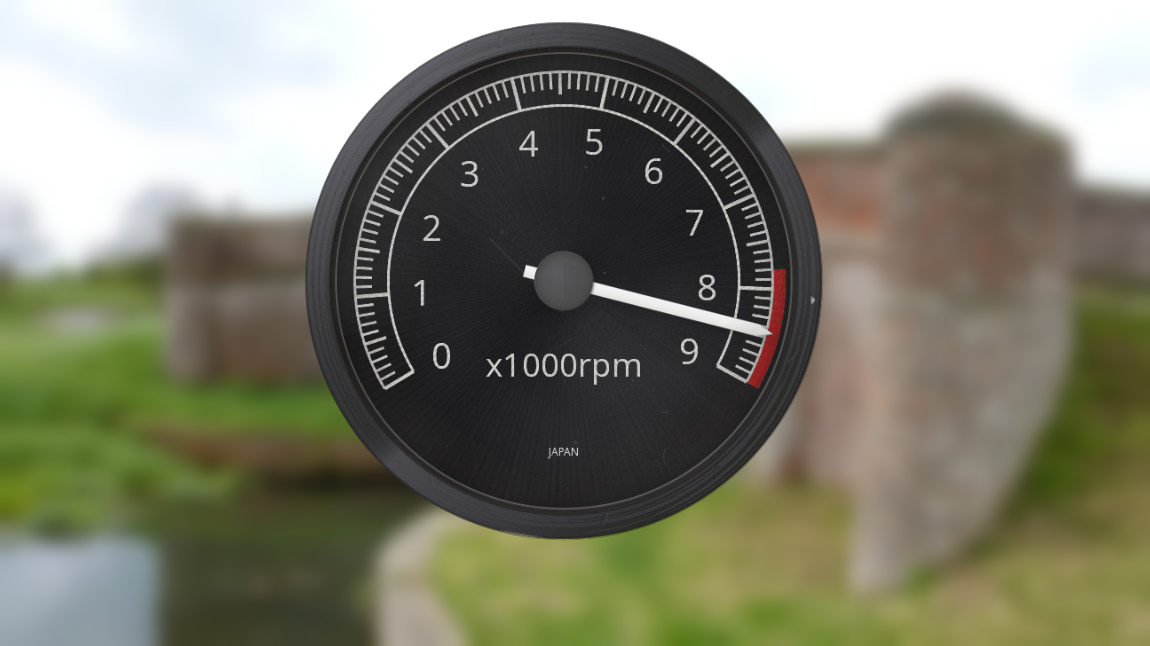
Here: **8450** rpm
